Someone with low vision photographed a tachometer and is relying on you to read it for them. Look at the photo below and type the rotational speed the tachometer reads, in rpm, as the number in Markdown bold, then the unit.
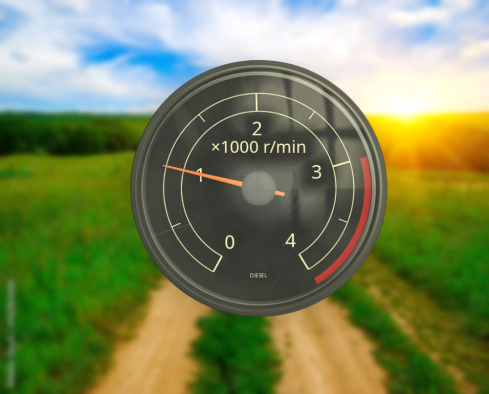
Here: **1000** rpm
